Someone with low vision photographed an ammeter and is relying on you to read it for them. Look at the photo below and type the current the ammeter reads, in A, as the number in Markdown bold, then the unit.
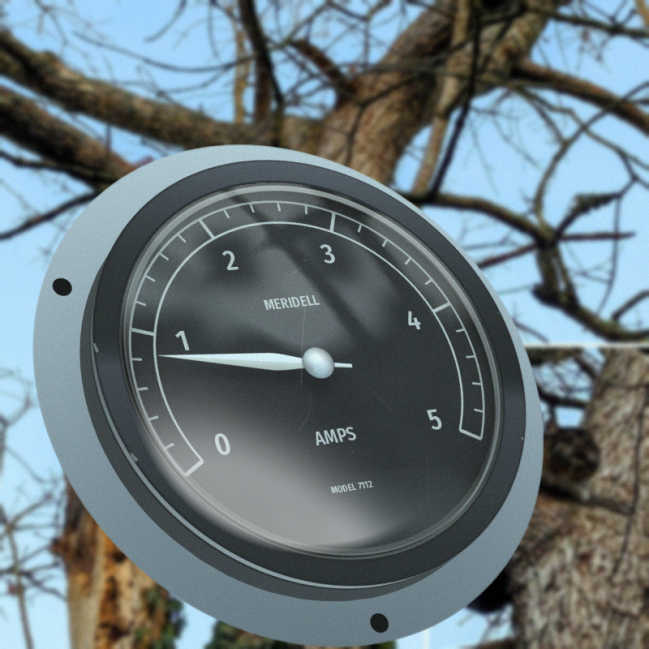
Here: **0.8** A
